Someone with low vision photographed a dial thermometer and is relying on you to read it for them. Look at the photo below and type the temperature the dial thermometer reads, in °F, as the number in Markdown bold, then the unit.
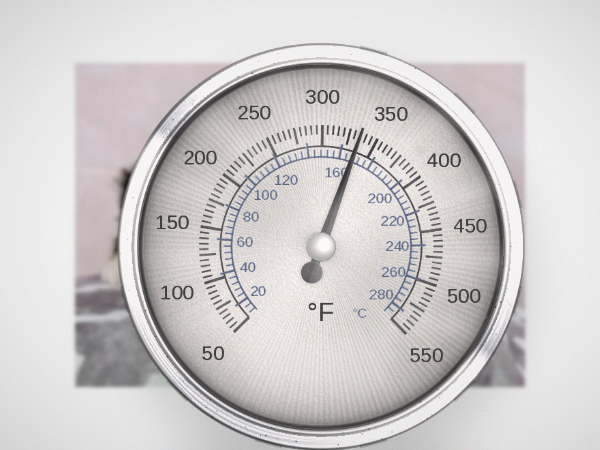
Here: **335** °F
